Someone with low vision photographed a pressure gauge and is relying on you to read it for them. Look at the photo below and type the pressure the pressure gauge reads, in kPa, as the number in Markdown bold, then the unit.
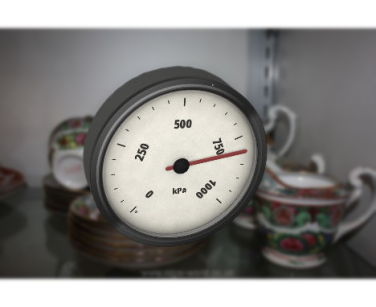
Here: **800** kPa
